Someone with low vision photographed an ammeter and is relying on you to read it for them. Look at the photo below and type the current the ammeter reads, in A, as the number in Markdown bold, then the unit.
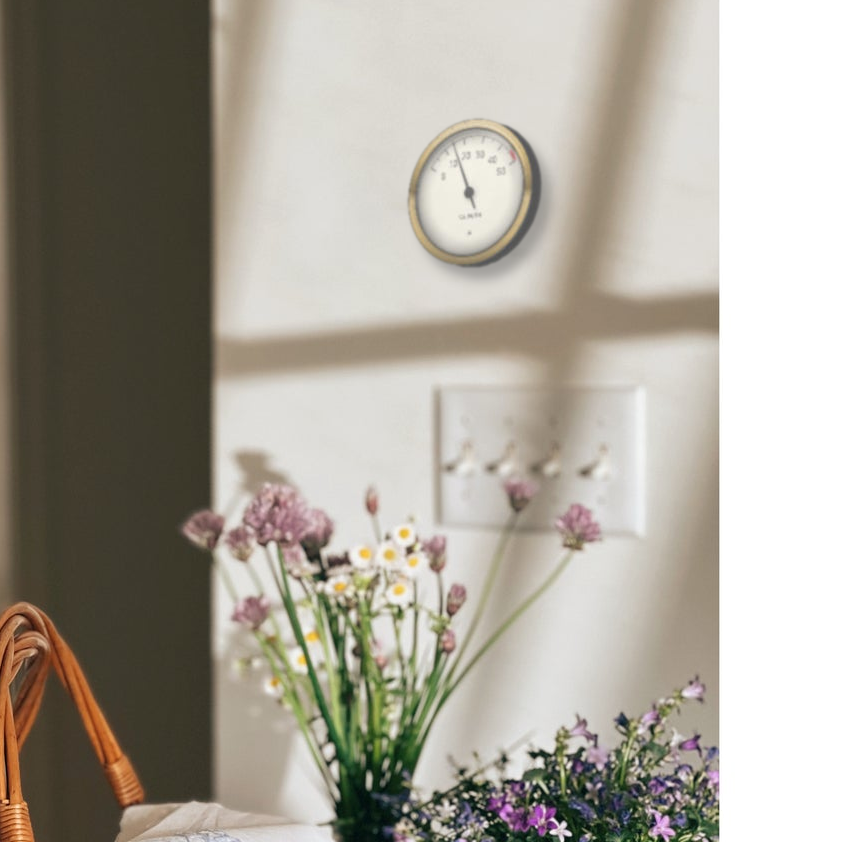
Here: **15** A
